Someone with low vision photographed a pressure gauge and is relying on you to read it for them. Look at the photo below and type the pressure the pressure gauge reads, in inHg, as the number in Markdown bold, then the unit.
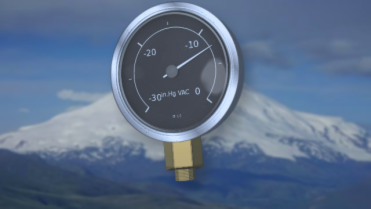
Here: **-7.5** inHg
